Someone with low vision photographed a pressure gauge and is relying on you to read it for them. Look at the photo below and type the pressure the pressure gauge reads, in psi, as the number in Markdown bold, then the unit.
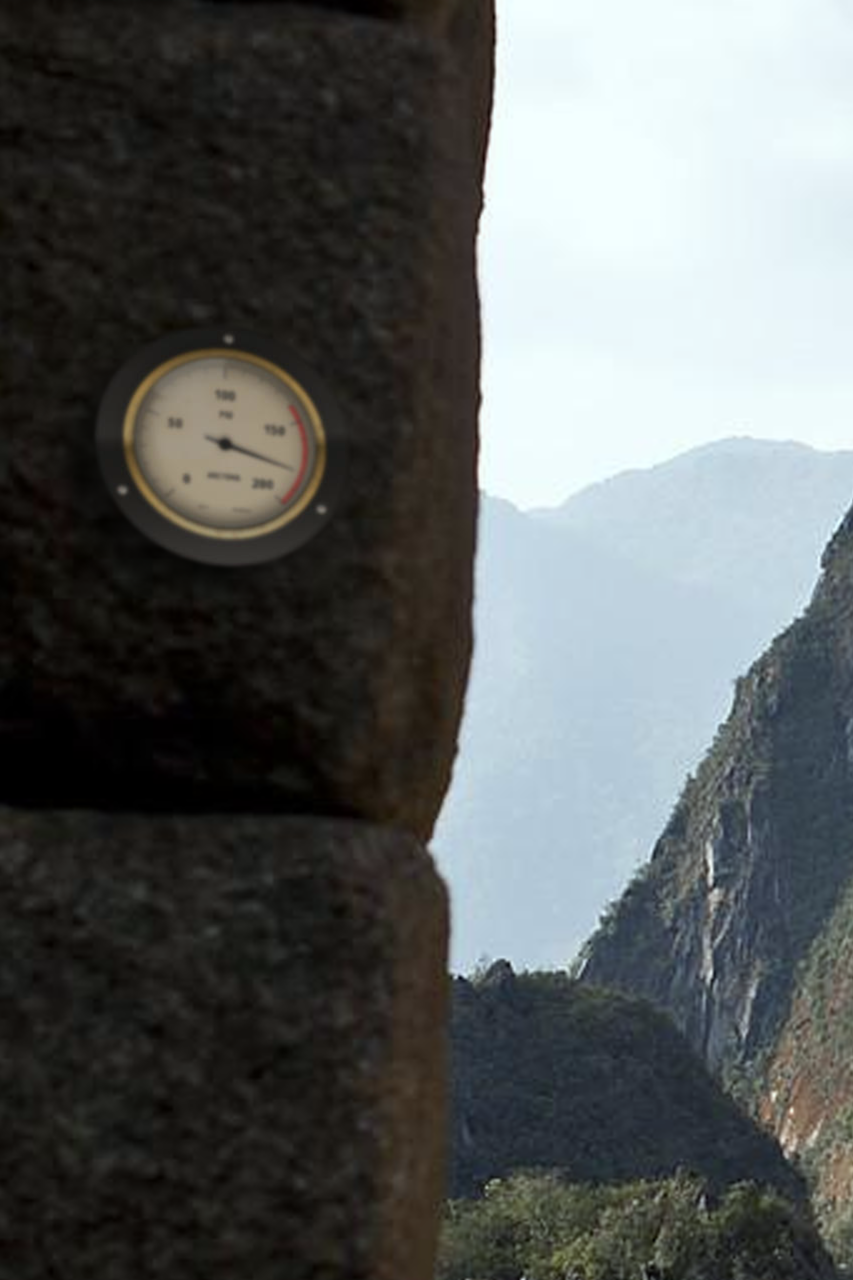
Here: **180** psi
